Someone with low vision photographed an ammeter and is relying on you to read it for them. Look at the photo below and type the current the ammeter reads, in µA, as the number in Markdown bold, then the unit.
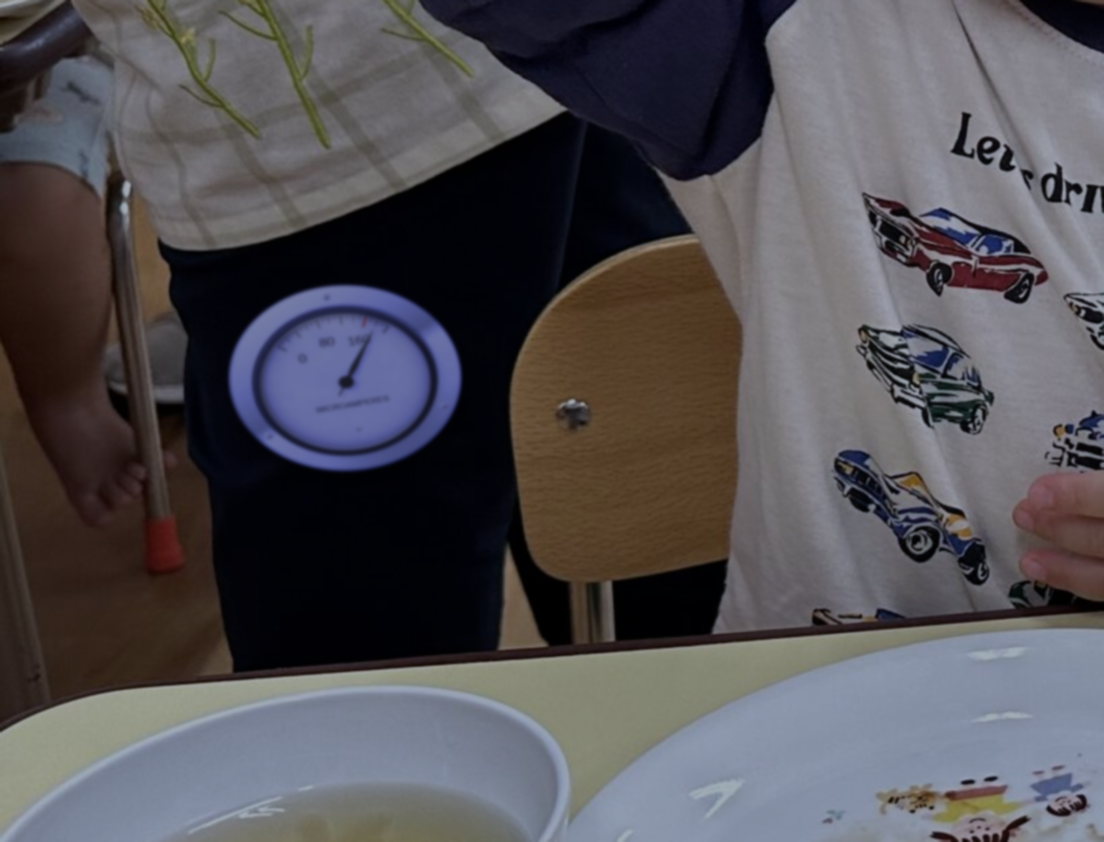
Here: **180** µA
